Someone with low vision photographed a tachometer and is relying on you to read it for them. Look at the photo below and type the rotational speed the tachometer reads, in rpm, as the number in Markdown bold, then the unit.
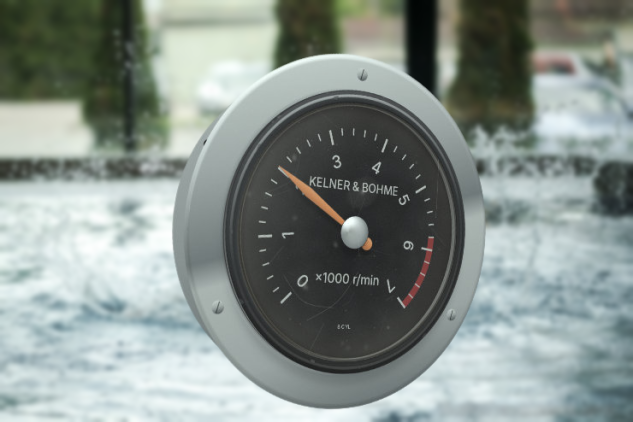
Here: **2000** rpm
